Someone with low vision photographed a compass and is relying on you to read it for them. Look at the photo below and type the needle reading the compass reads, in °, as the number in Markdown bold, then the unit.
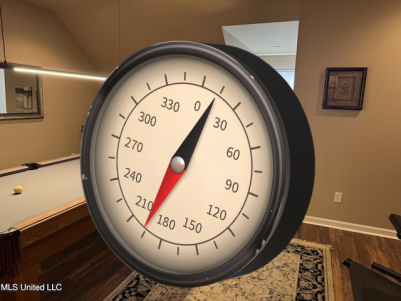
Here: **195** °
